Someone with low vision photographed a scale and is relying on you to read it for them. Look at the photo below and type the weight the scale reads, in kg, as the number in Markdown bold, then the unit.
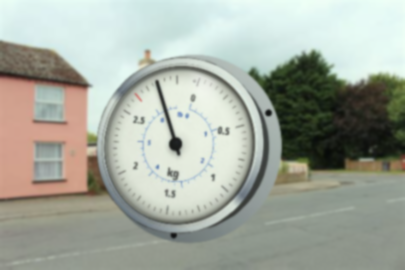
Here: **2.85** kg
